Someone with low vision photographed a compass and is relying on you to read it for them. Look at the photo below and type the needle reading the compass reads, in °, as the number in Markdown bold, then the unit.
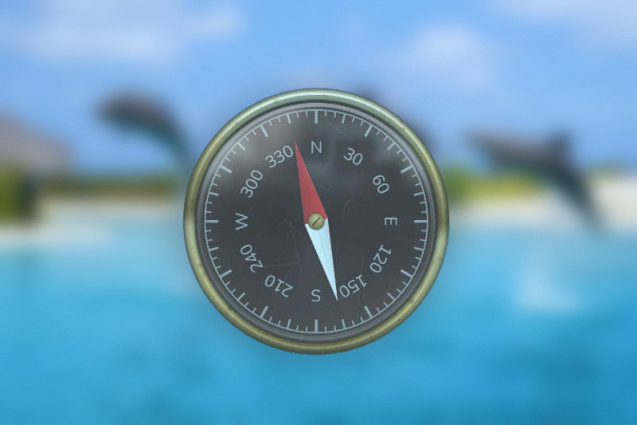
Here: **345** °
